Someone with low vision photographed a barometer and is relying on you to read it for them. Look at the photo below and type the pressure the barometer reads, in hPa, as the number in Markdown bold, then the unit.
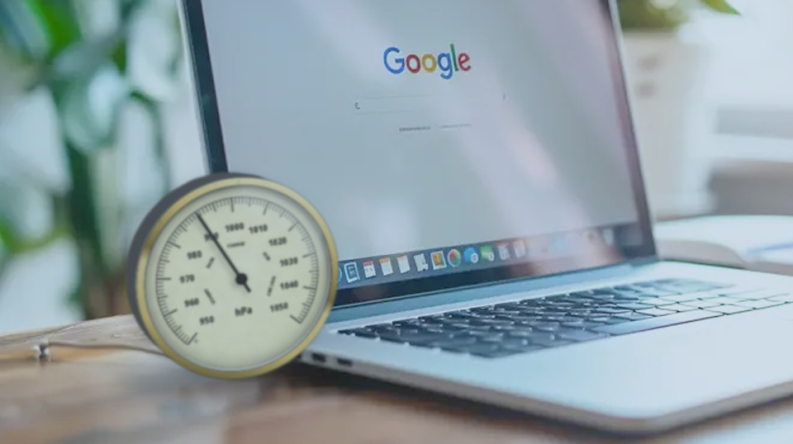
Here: **990** hPa
